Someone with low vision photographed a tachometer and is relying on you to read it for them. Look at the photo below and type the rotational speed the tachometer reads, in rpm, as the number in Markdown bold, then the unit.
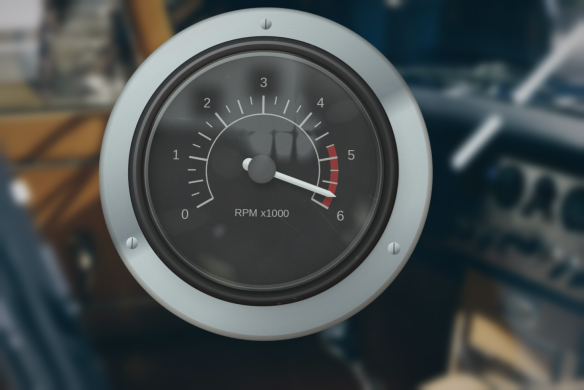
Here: **5750** rpm
